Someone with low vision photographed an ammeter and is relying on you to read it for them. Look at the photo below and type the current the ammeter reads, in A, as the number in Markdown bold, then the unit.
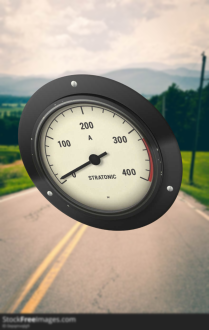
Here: **10** A
